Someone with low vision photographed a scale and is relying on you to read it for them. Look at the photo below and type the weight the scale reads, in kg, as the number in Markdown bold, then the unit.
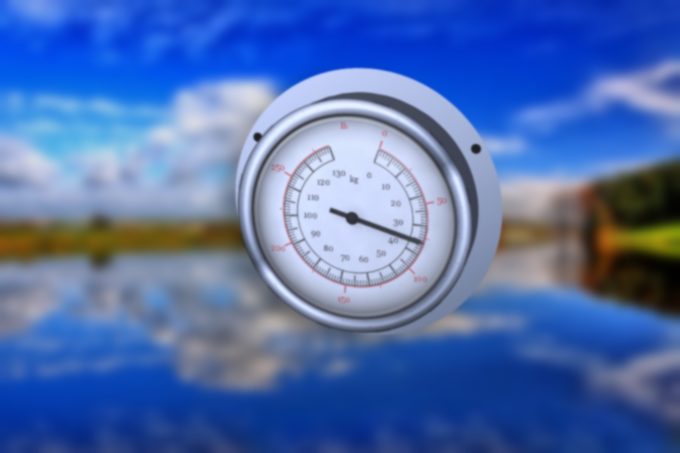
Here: **35** kg
